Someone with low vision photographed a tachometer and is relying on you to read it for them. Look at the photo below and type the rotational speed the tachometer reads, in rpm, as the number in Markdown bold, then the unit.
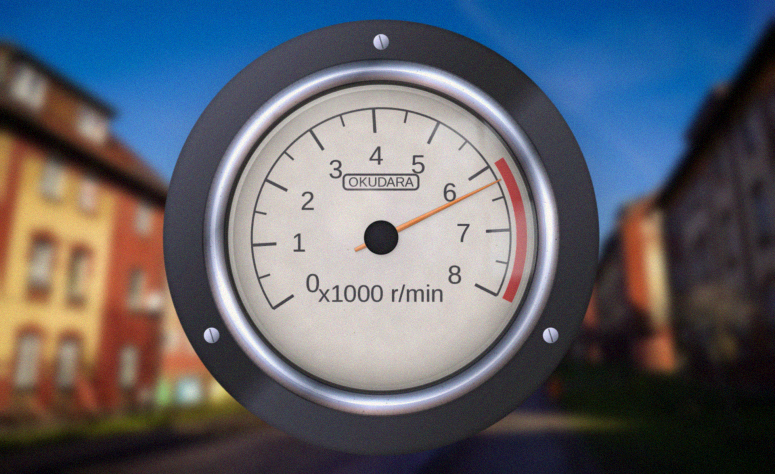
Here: **6250** rpm
